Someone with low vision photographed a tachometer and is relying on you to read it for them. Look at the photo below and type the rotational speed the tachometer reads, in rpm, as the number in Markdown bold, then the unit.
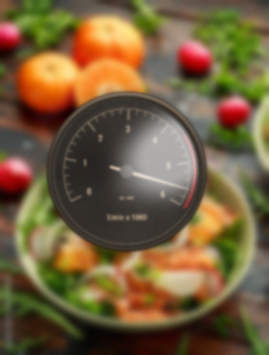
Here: **5600** rpm
